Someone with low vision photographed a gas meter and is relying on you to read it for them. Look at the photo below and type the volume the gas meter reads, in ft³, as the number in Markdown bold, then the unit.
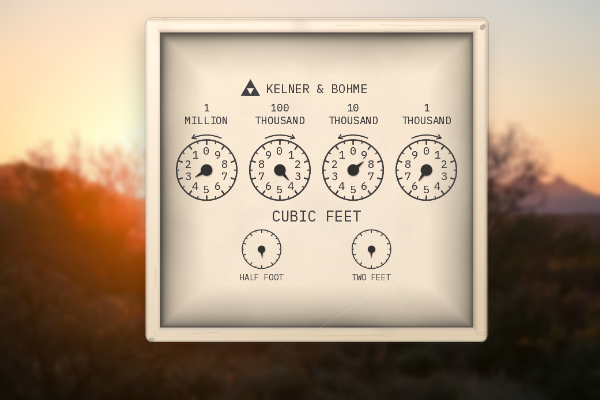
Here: **338600** ft³
